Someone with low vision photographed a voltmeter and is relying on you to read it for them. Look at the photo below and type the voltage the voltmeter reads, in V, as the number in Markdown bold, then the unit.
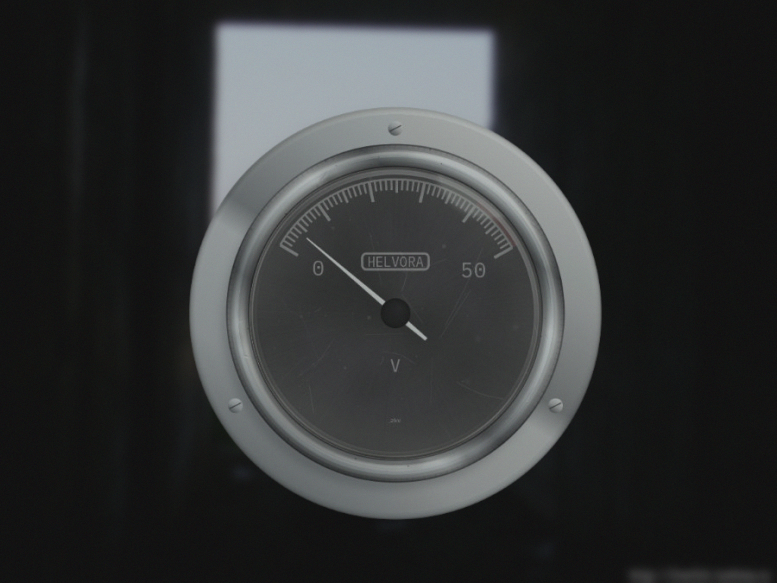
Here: **4** V
